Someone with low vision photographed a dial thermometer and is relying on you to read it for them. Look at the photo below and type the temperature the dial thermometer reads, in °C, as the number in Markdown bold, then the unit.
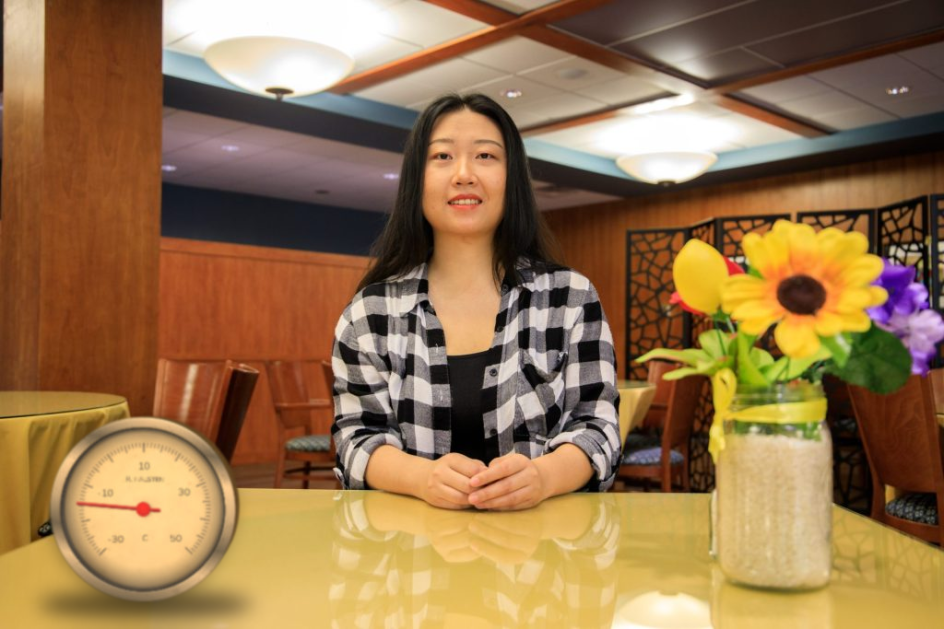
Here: **-15** °C
